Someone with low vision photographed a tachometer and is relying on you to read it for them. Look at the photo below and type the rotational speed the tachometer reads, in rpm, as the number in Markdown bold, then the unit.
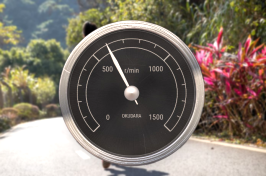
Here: **600** rpm
